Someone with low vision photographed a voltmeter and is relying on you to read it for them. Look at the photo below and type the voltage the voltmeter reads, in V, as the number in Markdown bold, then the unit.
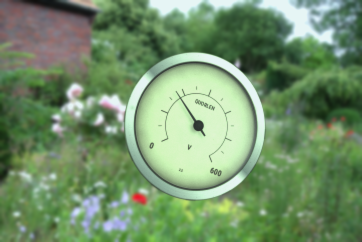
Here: **175** V
